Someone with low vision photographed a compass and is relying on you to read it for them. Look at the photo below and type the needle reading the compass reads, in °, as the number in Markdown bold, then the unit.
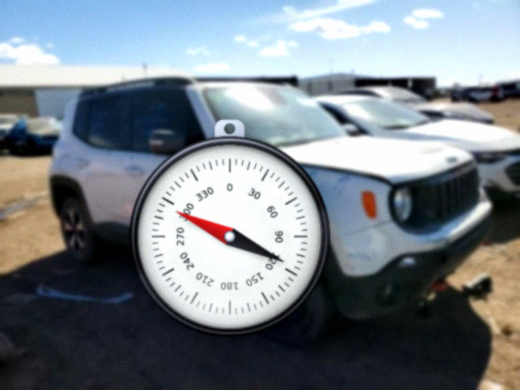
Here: **295** °
